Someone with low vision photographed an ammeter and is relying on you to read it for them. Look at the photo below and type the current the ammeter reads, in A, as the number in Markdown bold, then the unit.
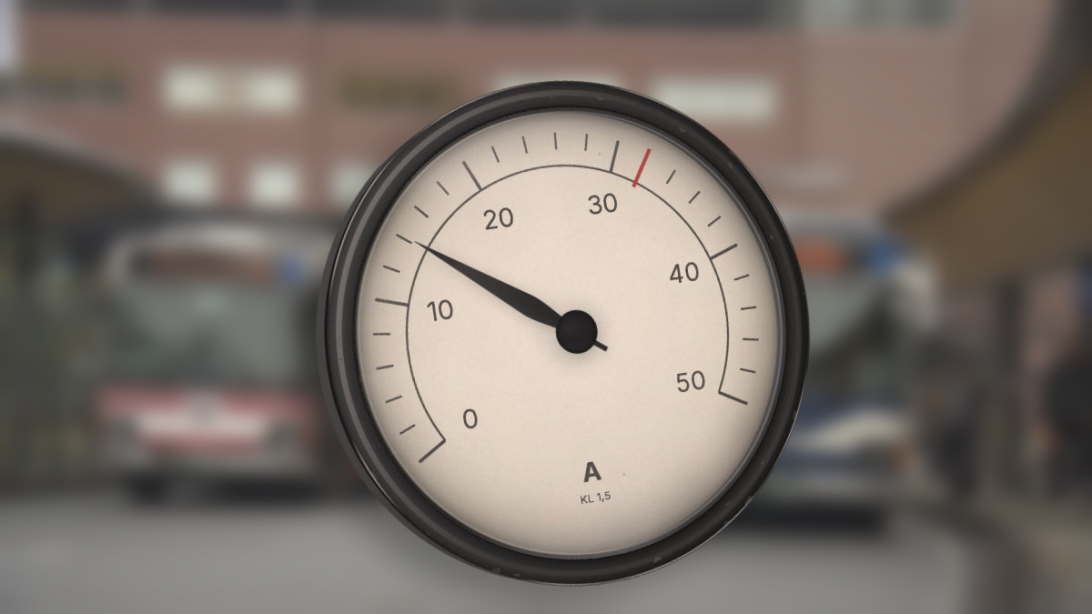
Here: **14** A
